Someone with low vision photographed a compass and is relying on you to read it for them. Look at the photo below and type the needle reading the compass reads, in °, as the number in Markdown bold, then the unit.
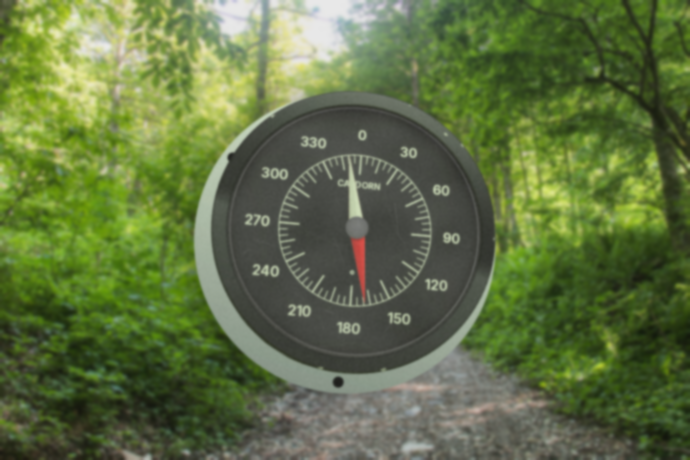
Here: **170** °
